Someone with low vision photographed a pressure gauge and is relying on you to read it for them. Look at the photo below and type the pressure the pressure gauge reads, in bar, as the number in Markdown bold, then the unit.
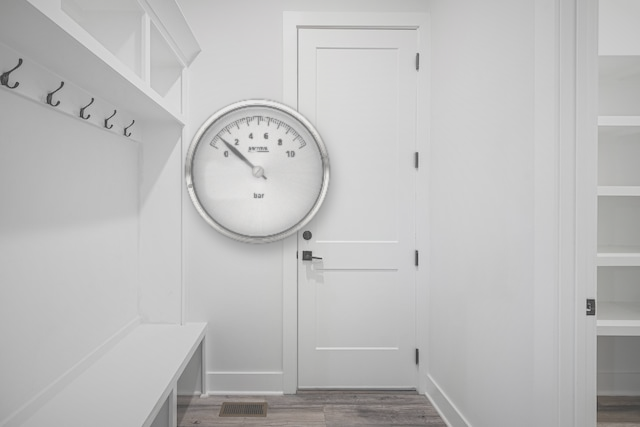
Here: **1** bar
